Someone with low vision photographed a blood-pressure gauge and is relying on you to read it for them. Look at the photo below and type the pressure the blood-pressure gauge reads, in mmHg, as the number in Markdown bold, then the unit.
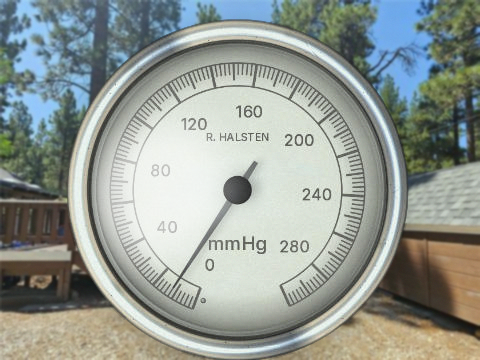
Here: **12** mmHg
